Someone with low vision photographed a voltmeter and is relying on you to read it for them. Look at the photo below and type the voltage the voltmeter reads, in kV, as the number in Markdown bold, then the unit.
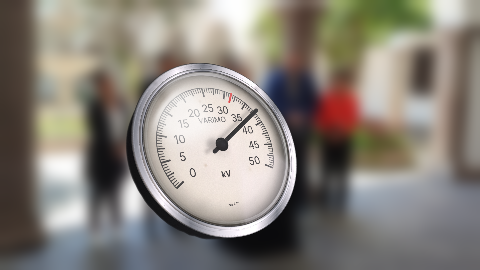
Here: **37.5** kV
